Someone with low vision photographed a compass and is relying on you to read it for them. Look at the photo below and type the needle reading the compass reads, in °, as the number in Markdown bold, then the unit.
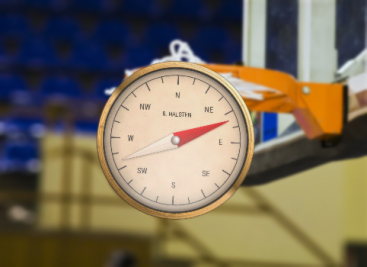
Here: **67.5** °
